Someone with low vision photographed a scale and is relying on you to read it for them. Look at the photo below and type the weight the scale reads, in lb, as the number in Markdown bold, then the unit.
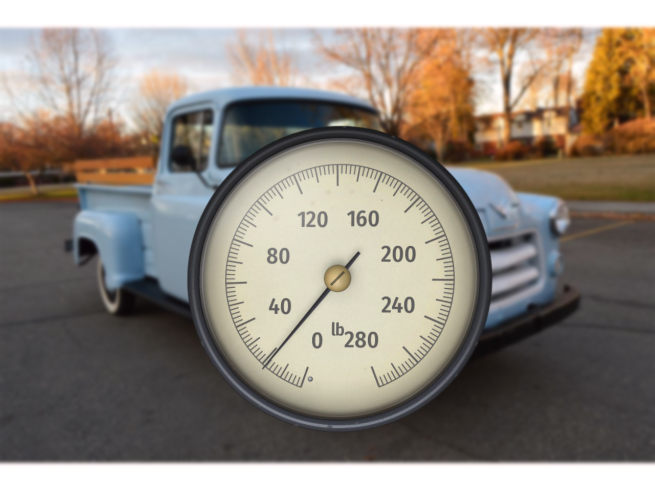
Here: **18** lb
